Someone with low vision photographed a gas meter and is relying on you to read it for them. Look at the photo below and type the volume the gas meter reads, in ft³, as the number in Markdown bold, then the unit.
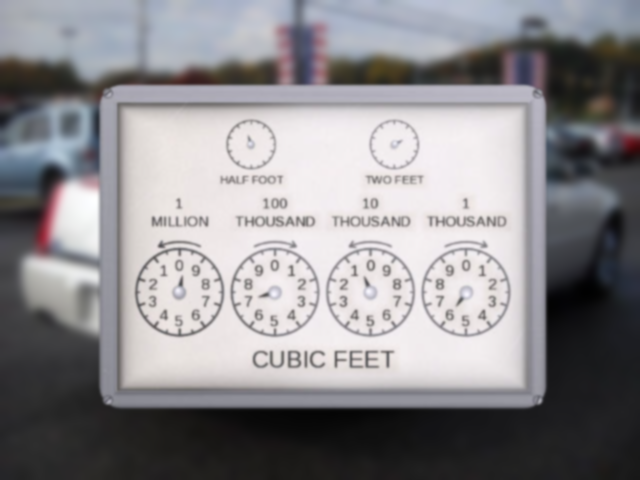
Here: **970600** ft³
